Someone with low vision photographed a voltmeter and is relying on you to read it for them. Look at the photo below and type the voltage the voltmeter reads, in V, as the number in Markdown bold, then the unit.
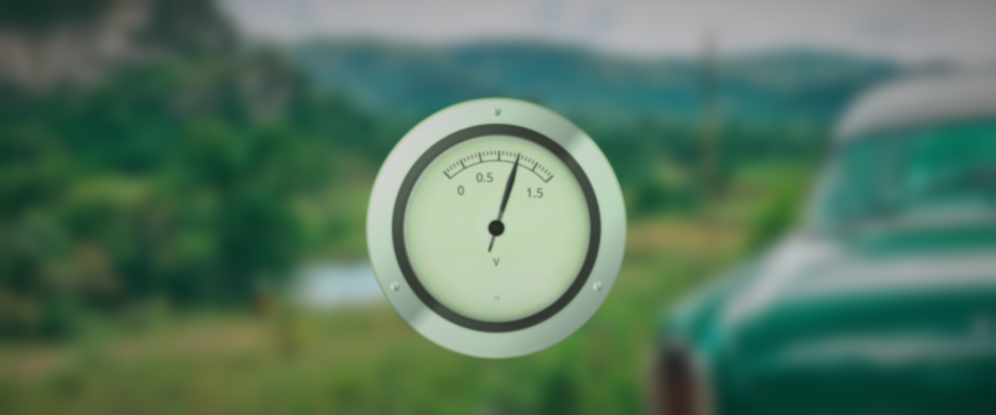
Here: **1** V
